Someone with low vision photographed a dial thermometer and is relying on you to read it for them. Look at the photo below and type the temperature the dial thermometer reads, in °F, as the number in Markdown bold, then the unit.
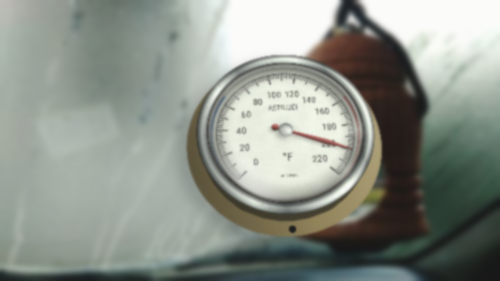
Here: **200** °F
